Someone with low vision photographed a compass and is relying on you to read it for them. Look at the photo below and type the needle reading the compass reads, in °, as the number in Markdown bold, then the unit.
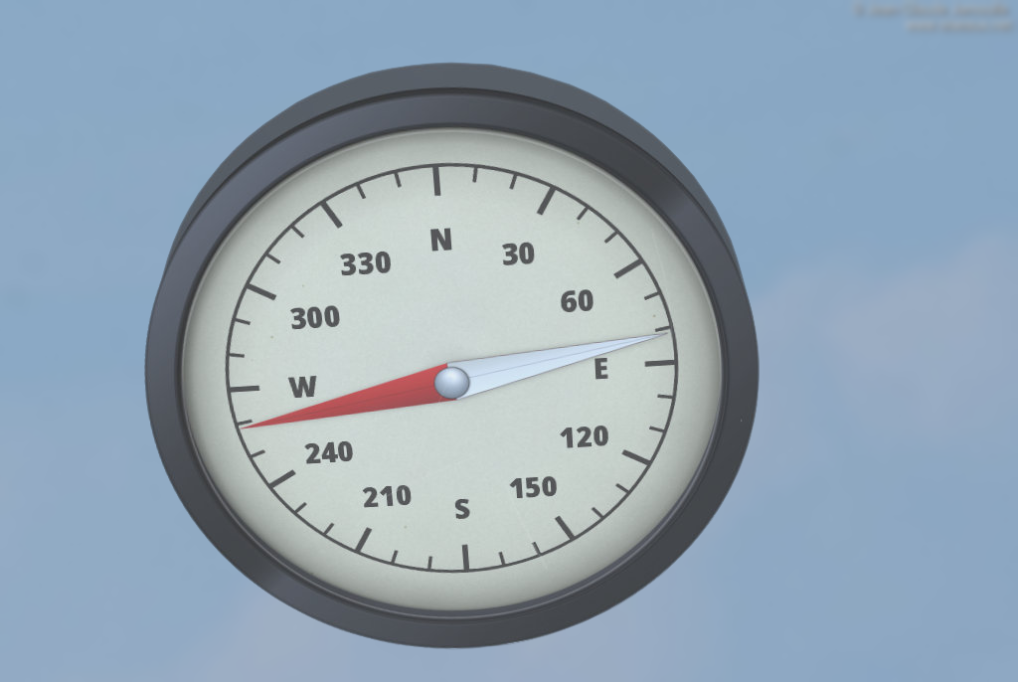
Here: **260** °
